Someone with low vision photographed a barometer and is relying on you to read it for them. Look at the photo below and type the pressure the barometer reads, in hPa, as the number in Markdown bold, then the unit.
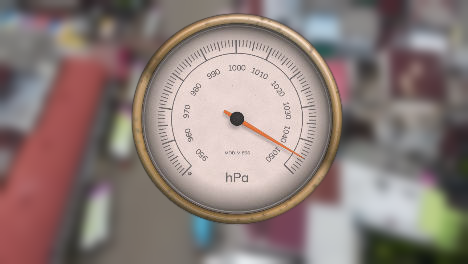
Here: **1045** hPa
